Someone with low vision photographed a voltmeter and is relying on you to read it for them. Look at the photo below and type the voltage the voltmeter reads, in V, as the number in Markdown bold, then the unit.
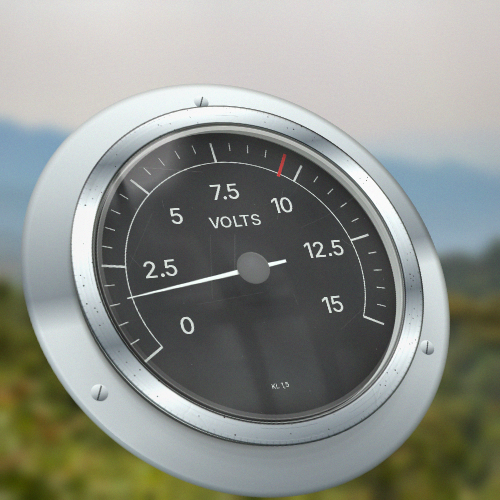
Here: **1.5** V
